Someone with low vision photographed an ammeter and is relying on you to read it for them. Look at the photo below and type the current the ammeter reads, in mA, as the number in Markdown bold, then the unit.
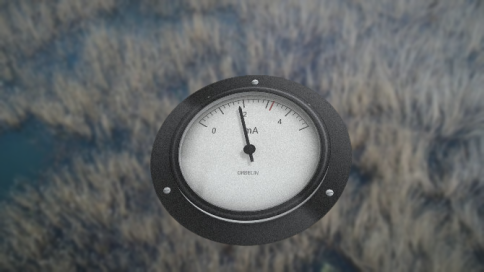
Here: **1.8** mA
